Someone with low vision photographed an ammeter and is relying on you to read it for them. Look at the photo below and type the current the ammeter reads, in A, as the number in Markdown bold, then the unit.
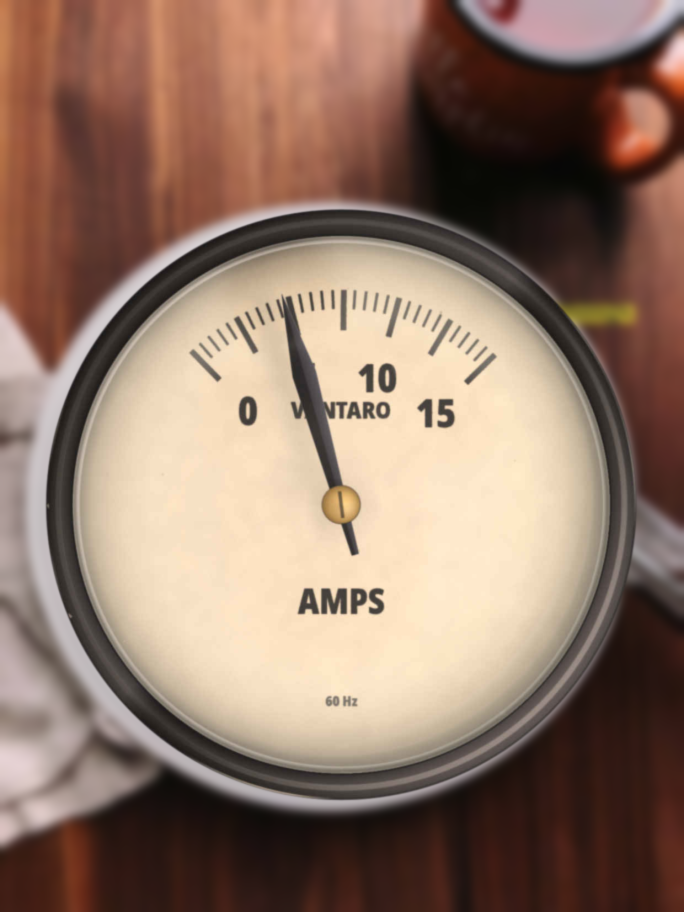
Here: **4.75** A
